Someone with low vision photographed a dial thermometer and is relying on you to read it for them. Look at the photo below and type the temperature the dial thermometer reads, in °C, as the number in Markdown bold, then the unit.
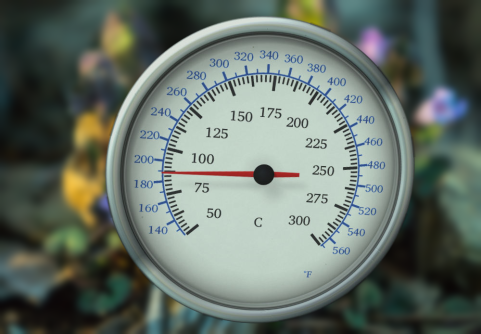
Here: **87.5** °C
